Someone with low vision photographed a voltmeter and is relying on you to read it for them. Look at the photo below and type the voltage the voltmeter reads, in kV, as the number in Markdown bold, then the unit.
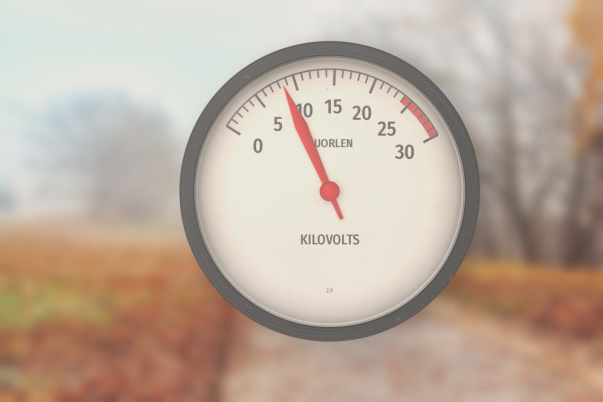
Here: **8.5** kV
